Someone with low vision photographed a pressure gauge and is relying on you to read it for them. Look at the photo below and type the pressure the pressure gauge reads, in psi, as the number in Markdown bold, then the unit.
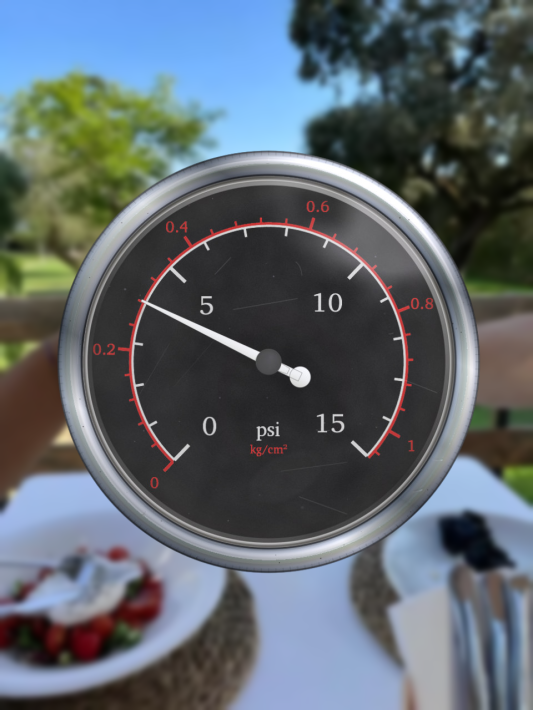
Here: **4** psi
